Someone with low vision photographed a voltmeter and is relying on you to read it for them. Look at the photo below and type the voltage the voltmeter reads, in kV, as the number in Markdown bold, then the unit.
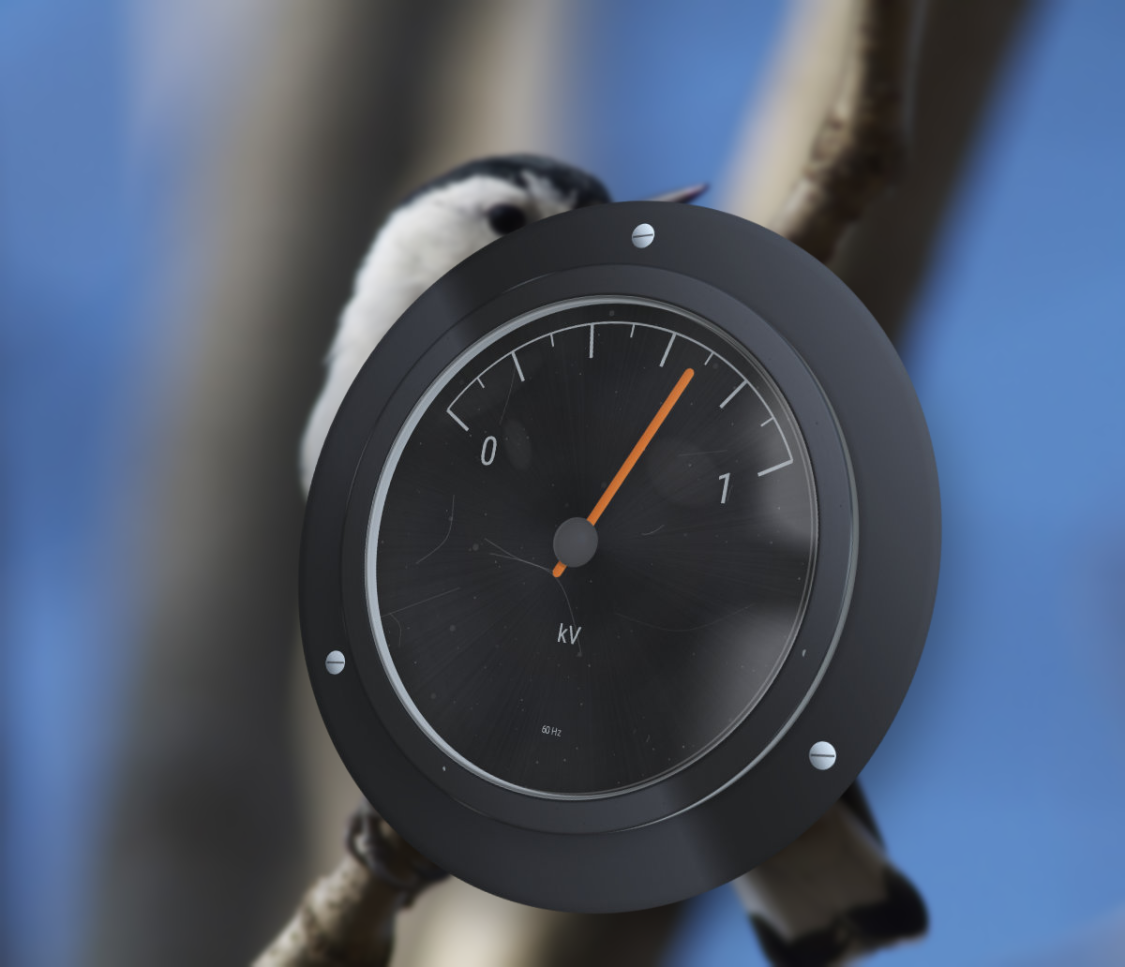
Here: **0.7** kV
